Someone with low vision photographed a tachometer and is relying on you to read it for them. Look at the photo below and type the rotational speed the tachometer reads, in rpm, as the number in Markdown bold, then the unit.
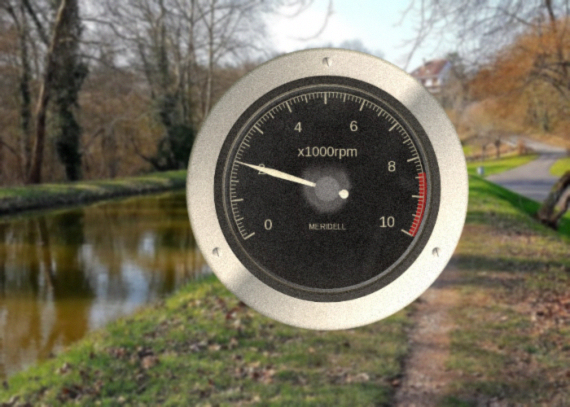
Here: **2000** rpm
